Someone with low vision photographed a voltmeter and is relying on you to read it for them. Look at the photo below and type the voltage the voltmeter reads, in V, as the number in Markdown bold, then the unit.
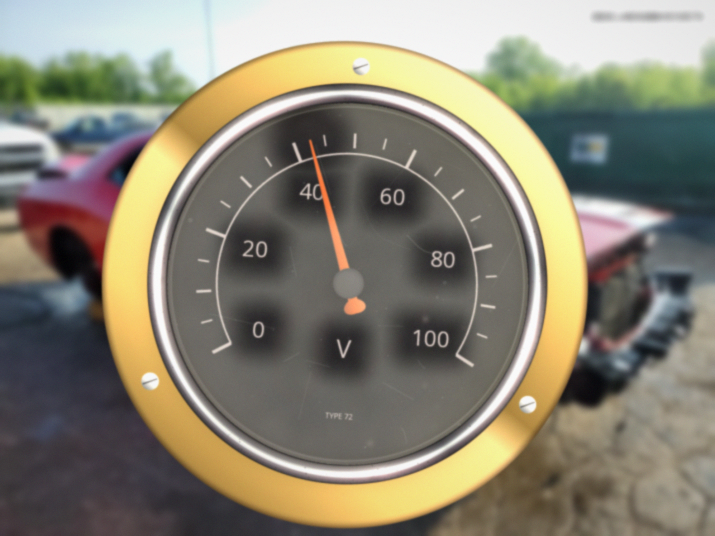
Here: **42.5** V
